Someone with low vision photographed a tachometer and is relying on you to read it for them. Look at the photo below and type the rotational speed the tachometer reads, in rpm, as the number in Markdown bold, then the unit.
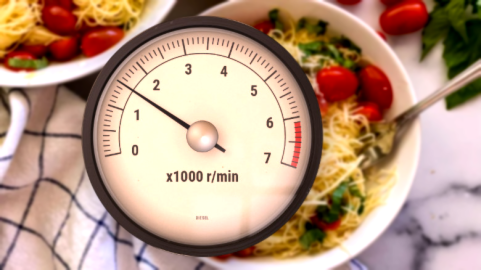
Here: **1500** rpm
